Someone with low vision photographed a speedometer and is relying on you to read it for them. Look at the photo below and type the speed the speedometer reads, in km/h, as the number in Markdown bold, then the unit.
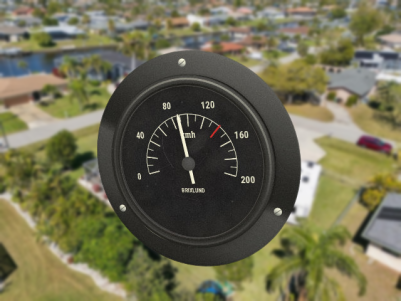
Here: **90** km/h
